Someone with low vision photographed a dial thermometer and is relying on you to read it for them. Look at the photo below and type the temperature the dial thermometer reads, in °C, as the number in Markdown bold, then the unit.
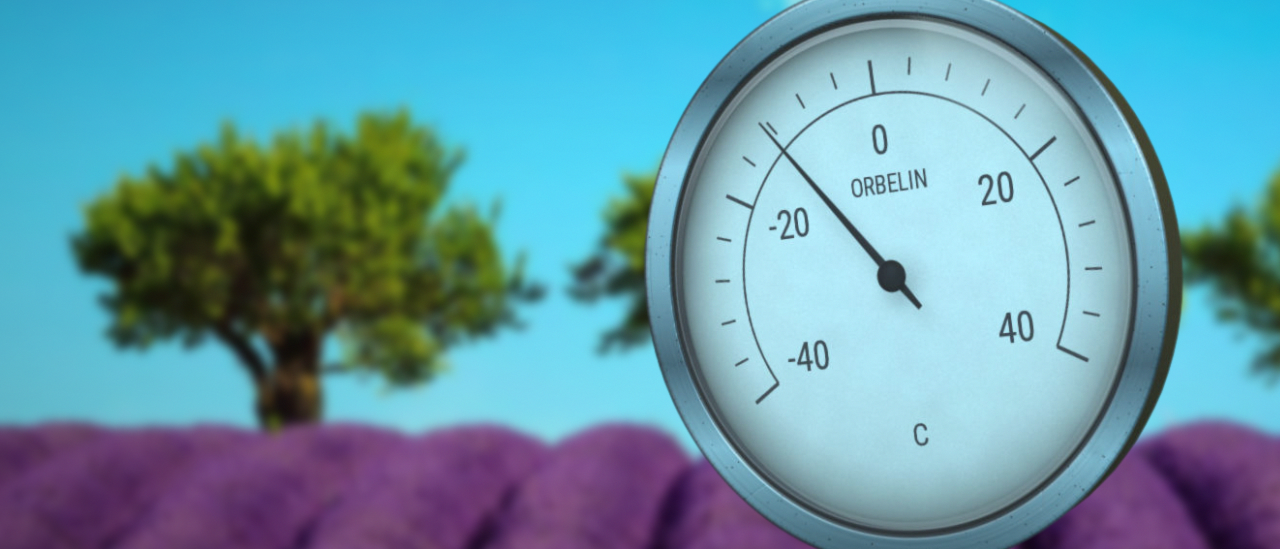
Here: **-12** °C
